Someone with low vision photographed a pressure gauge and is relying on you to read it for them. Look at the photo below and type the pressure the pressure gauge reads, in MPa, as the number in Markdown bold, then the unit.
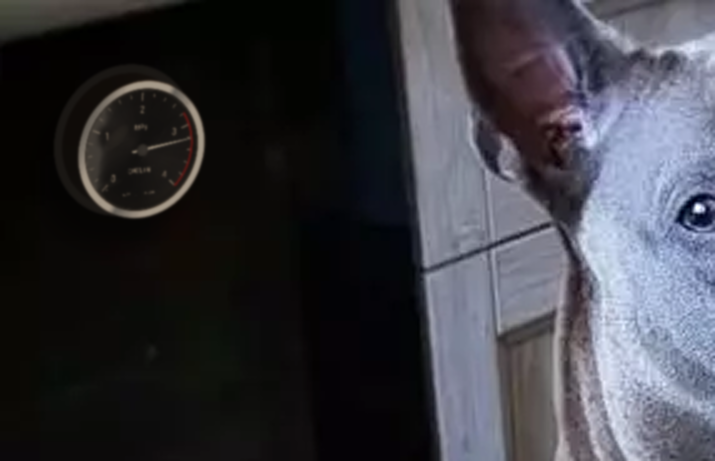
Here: **3.2** MPa
